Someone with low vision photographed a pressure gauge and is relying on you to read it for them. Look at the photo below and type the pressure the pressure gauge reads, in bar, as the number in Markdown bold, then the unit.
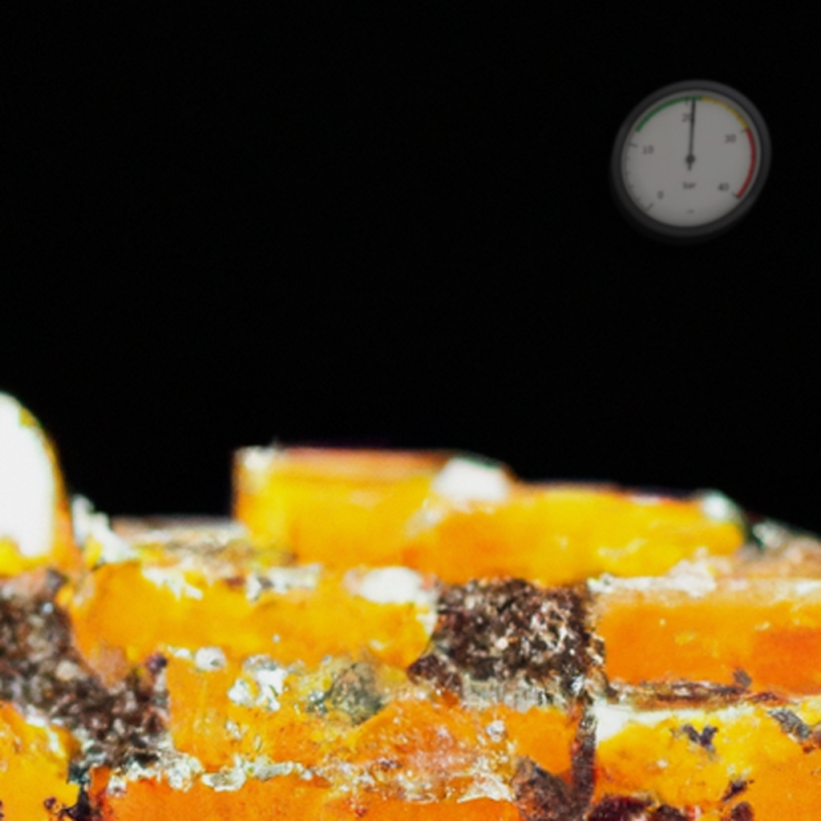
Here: **21** bar
